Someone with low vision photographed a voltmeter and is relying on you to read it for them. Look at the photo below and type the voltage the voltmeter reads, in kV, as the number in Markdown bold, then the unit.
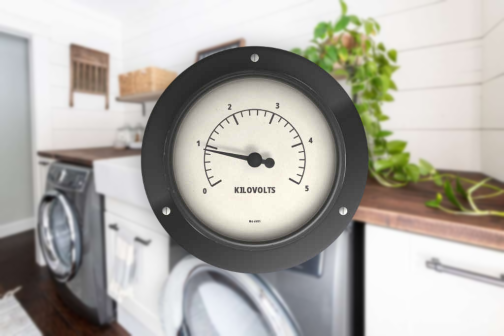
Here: **0.9** kV
